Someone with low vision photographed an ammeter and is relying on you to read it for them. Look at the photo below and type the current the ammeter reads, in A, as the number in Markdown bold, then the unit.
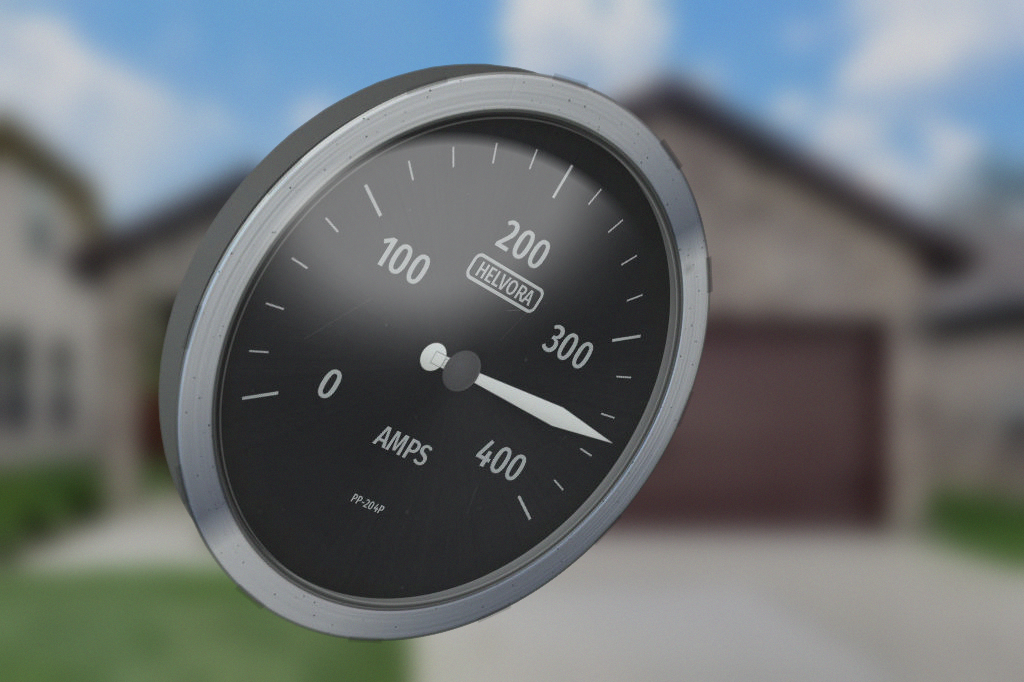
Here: **350** A
